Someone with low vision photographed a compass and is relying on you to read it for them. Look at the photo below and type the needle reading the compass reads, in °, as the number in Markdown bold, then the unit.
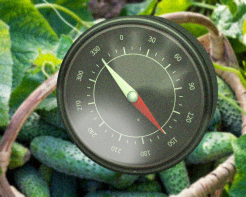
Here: **150** °
